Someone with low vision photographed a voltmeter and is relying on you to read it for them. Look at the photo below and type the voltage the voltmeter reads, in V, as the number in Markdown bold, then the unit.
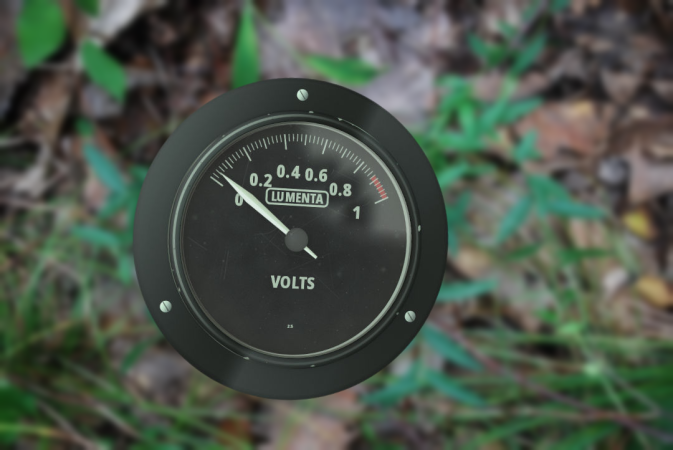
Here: **0.04** V
